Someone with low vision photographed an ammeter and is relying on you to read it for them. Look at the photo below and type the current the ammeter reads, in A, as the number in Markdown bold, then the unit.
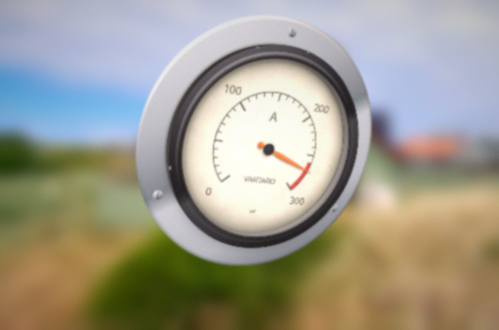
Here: **270** A
